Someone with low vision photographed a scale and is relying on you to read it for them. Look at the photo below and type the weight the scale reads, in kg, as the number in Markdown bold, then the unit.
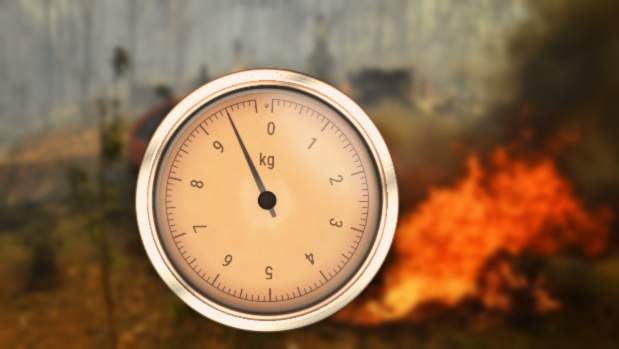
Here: **9.5** kg
